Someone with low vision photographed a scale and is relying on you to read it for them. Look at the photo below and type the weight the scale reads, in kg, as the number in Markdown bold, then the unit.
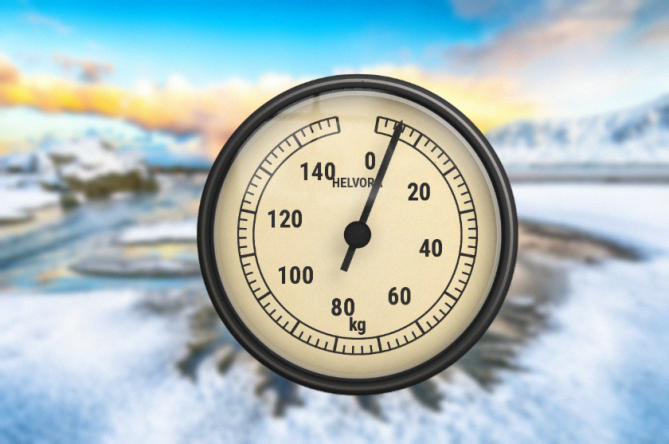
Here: **5** kg
